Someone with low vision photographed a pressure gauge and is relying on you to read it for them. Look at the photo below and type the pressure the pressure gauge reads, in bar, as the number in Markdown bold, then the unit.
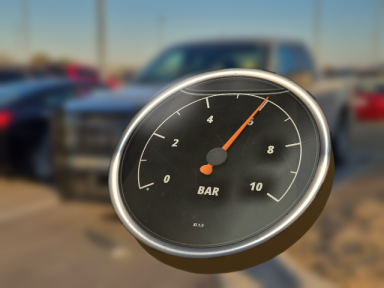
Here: **6** bar
